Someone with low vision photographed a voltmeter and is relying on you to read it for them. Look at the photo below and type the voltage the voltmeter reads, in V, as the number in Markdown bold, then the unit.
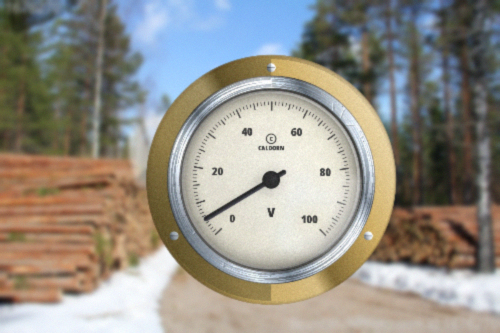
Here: **5** V
